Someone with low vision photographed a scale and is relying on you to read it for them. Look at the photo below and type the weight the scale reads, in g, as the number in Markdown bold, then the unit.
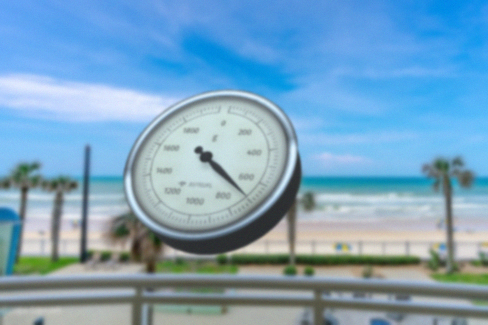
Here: **700** g
